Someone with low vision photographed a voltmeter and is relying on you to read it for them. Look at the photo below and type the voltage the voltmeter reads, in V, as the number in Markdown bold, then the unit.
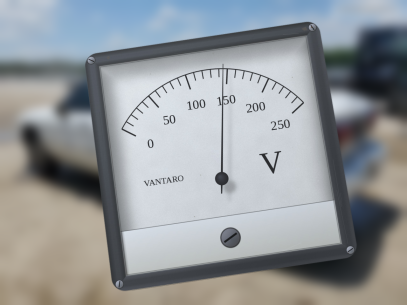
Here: **145** V
